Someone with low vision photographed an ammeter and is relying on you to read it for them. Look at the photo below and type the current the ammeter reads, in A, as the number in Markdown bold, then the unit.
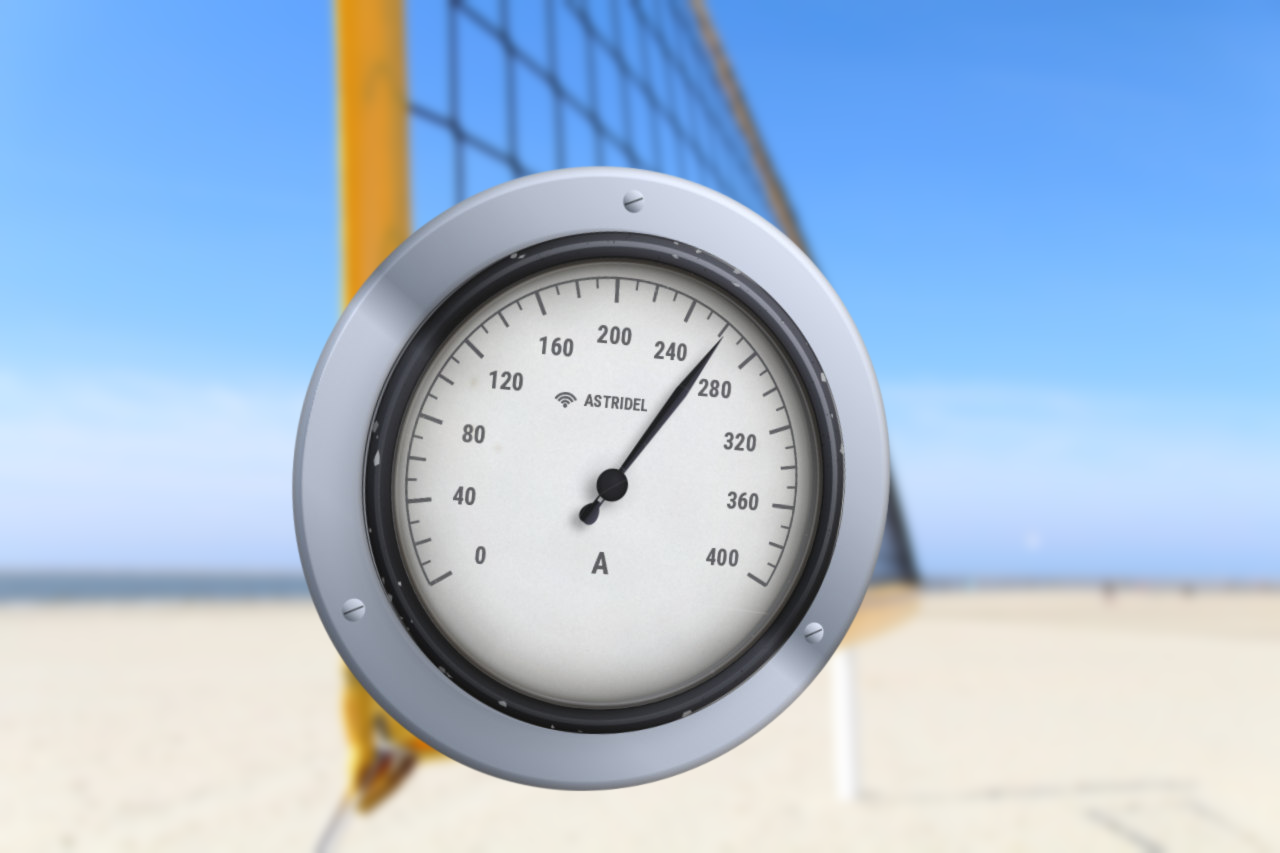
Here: **260** A
